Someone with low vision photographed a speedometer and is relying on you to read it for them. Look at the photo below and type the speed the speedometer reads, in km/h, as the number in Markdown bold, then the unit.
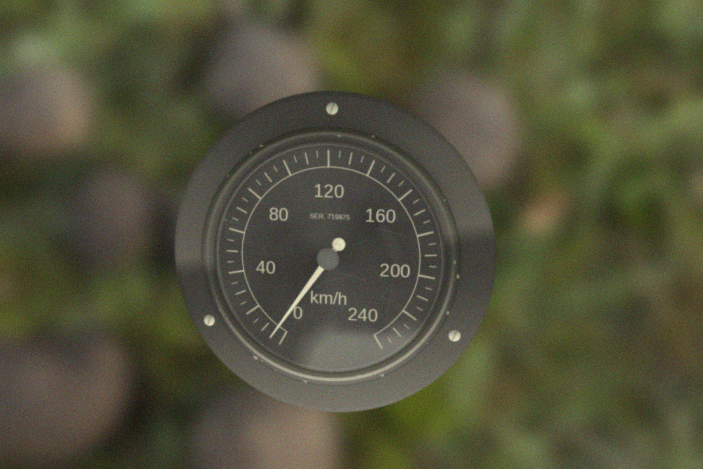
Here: **5** km/h
